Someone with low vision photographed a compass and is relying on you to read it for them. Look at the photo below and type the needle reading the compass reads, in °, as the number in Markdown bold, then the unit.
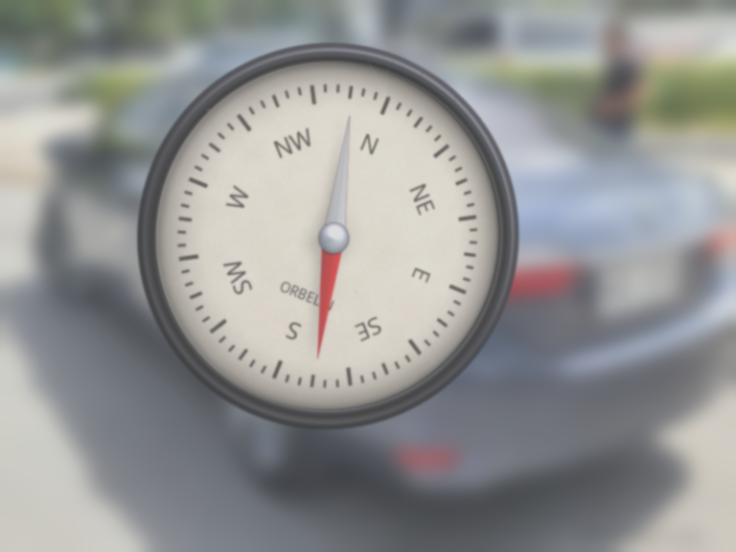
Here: **165** °
